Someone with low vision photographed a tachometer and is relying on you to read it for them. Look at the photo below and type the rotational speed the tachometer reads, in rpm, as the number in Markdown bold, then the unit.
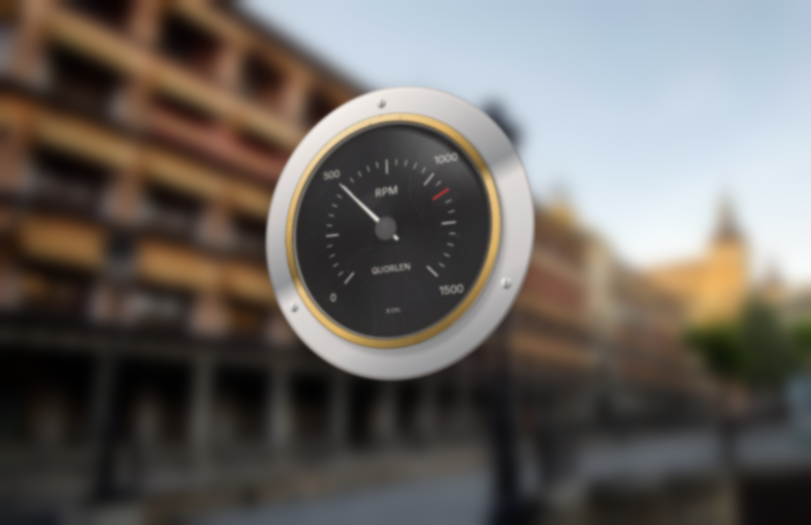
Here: **500** rpm
